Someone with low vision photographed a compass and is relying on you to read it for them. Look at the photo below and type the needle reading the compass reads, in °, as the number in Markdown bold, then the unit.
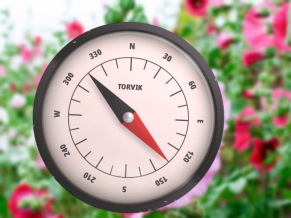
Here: **135** °
